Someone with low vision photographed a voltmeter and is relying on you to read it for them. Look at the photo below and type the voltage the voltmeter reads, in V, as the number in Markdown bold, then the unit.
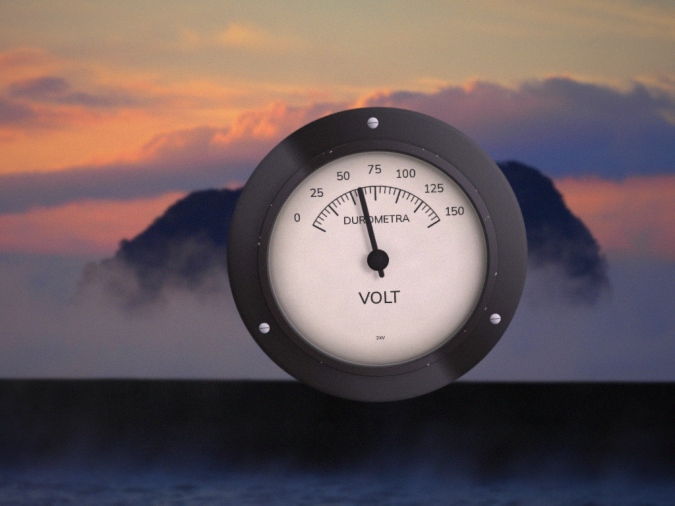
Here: **60** V
